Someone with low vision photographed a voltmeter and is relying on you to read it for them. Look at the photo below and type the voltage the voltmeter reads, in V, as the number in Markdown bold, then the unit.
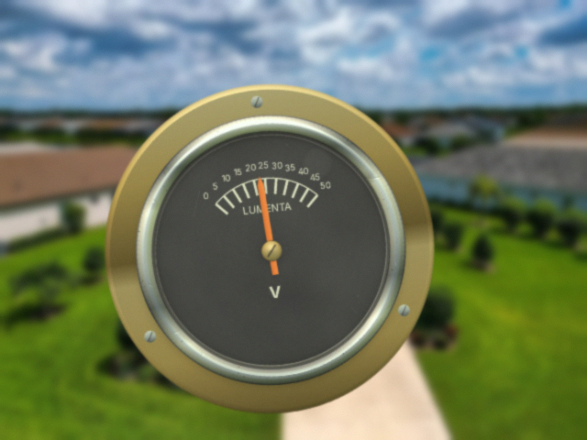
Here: **22.5** V
